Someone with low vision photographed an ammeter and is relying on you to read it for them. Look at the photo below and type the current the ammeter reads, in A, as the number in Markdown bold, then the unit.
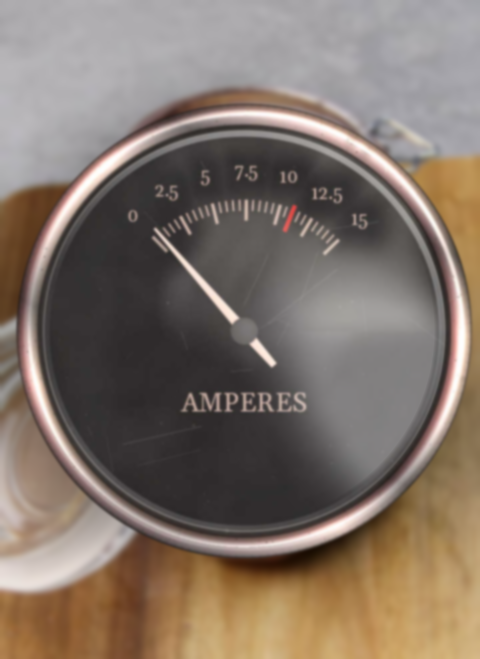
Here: **0.5** A
